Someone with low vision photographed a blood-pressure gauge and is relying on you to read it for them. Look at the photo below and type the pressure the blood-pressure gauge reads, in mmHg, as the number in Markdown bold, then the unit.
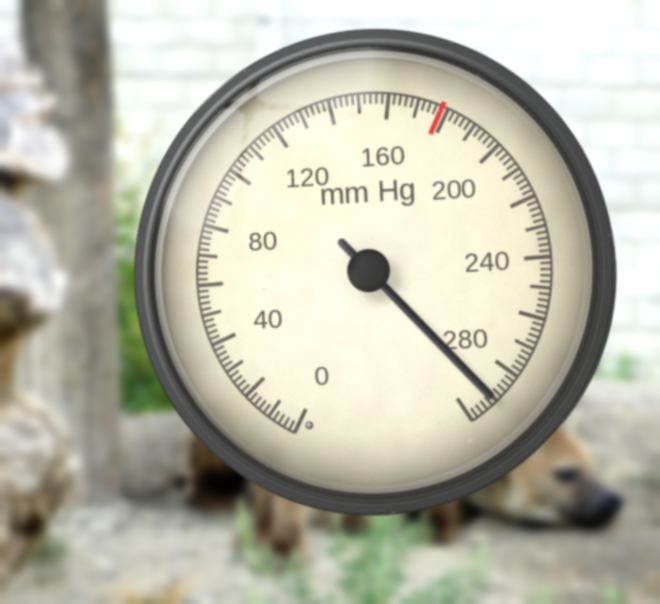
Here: **290** mmHg
